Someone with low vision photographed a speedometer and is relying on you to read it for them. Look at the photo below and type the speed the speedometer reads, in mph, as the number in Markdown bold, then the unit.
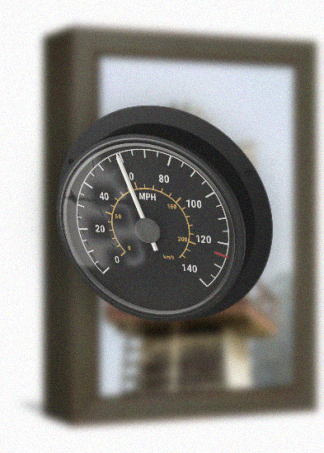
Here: **60** mph
